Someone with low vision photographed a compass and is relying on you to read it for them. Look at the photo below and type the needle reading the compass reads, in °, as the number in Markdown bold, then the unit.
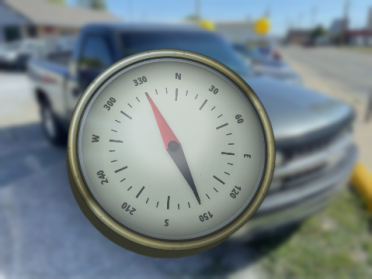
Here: **330** °
